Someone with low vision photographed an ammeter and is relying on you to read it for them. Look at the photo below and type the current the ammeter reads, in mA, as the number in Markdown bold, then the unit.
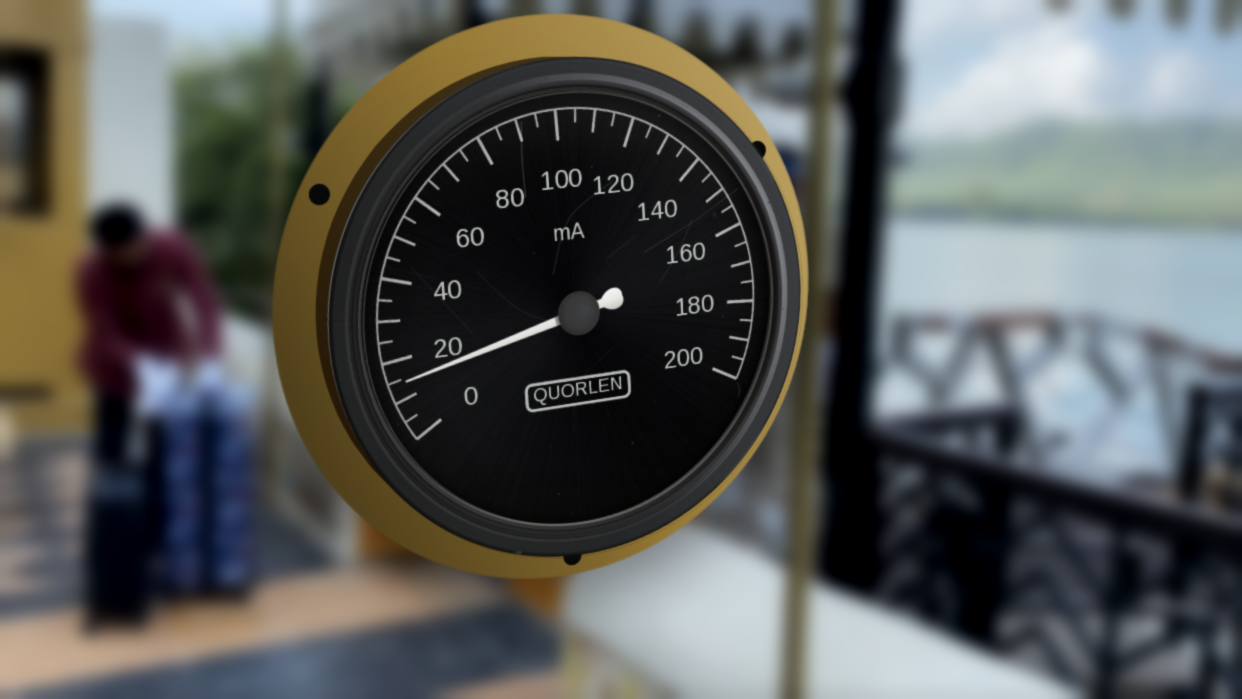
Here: **15** mA
